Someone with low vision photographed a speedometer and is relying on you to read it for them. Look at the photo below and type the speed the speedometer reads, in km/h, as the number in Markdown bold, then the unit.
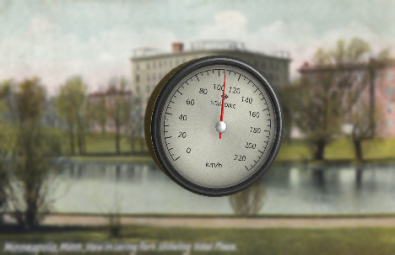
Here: **105** km/h
